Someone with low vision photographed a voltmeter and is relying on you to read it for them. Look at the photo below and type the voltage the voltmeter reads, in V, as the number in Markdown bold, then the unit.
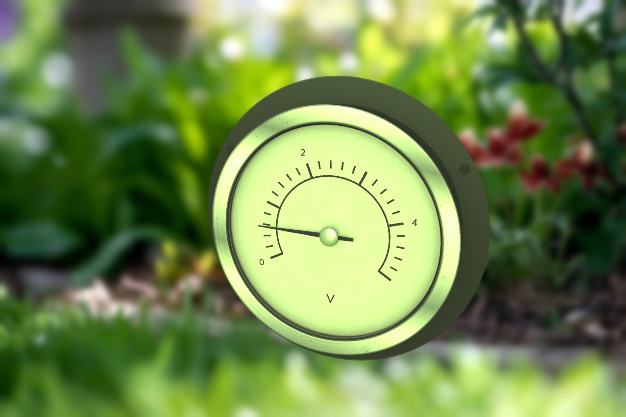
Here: **0.6** V
